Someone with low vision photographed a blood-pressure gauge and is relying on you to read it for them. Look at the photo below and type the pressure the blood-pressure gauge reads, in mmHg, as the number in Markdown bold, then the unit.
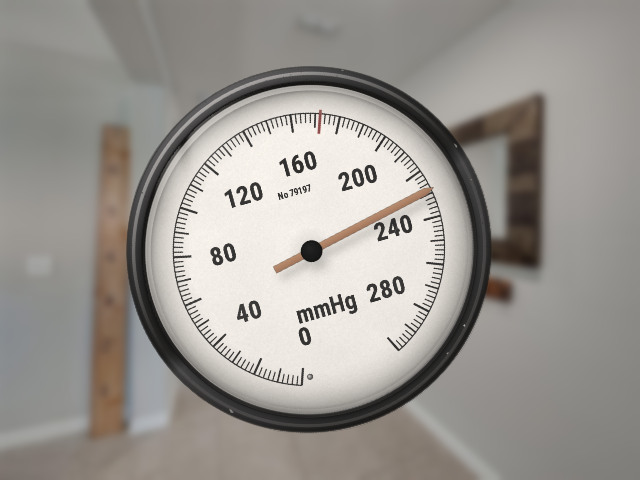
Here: **228** mmHg
